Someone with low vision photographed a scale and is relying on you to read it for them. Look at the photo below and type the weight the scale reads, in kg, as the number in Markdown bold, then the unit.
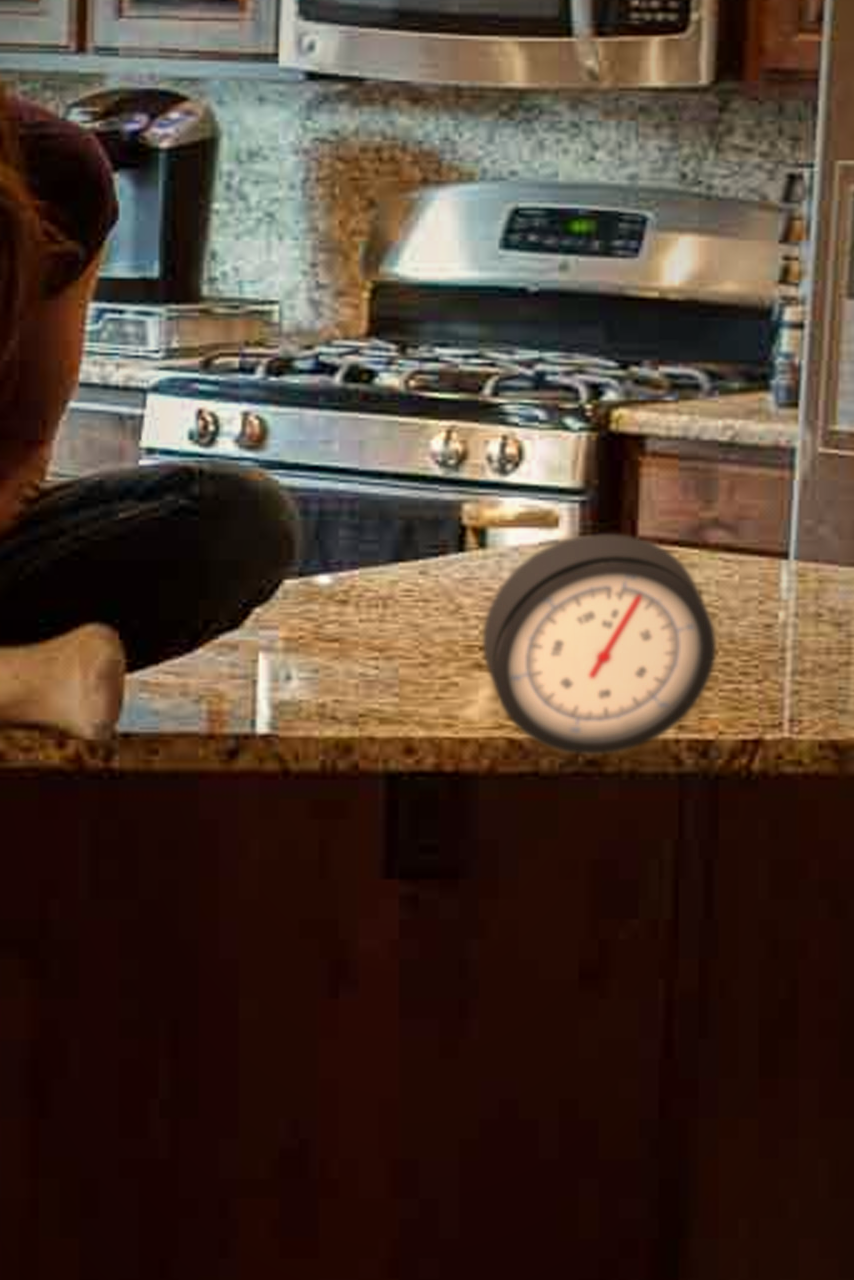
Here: **5** kg
